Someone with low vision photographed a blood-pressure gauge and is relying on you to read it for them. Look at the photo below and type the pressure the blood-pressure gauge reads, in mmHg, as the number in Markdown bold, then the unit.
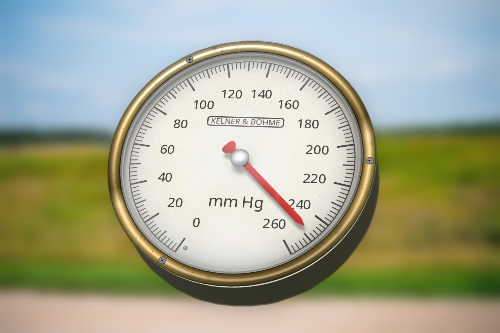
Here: **248** mmHg
